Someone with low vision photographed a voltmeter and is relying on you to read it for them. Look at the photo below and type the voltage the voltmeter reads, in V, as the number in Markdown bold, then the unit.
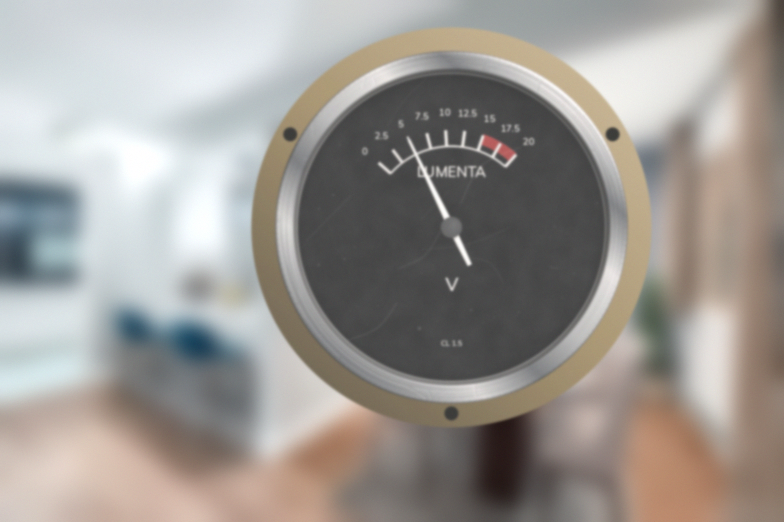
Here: **5** V
